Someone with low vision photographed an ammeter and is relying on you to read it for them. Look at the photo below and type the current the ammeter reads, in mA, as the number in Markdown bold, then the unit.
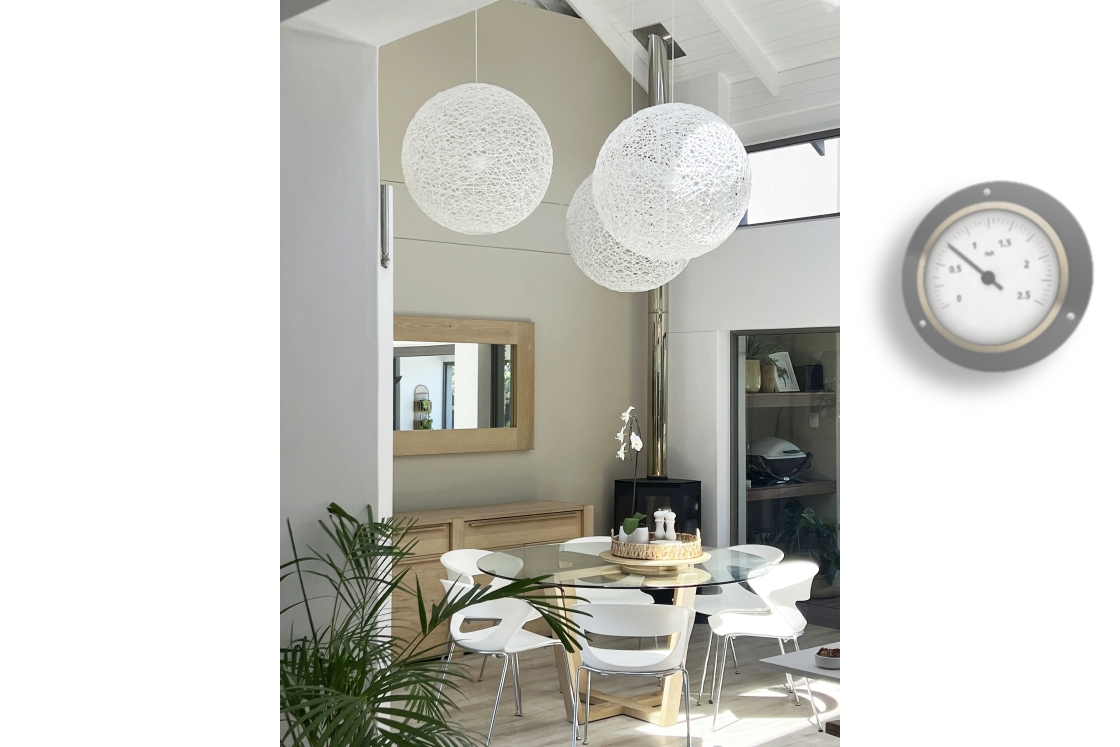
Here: **0.75** mA
